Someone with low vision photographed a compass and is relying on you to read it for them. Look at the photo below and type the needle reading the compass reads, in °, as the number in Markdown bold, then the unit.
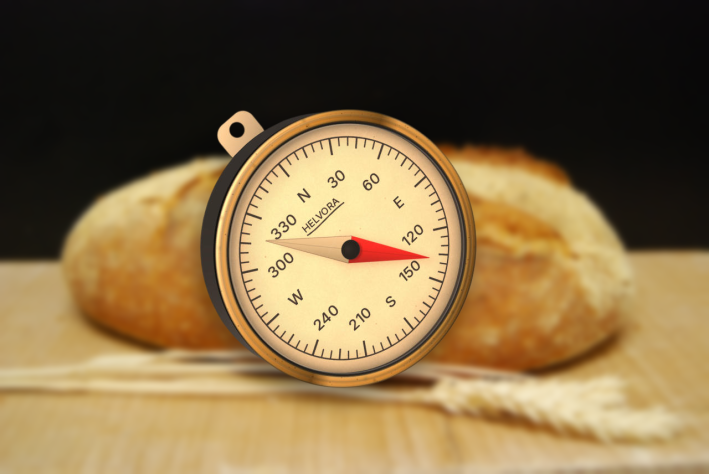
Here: **137.5** °
